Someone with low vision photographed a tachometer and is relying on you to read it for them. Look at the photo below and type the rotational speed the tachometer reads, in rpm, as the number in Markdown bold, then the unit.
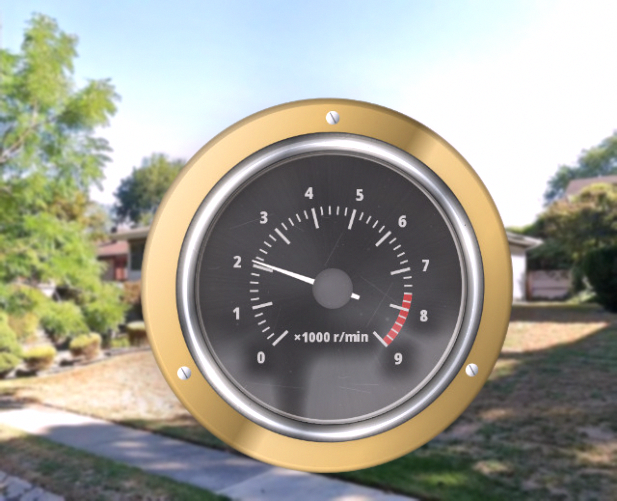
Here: **2100** rpm
